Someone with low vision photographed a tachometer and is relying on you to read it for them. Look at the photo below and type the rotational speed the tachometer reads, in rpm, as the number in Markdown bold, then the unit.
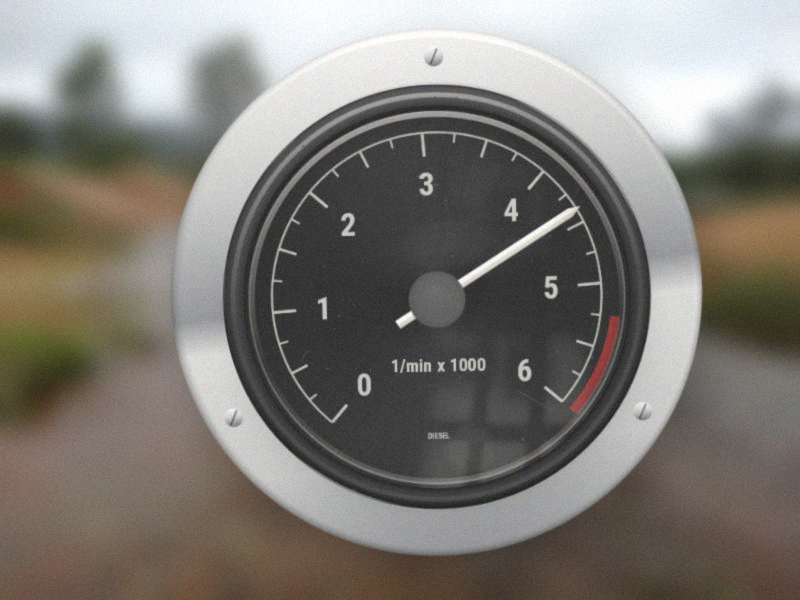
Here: **4375** rpm
